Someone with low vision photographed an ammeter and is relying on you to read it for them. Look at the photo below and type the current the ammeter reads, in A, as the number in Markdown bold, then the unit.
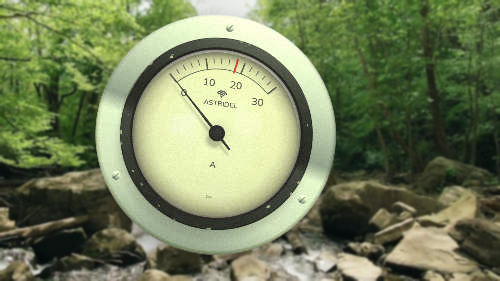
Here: **0** A
